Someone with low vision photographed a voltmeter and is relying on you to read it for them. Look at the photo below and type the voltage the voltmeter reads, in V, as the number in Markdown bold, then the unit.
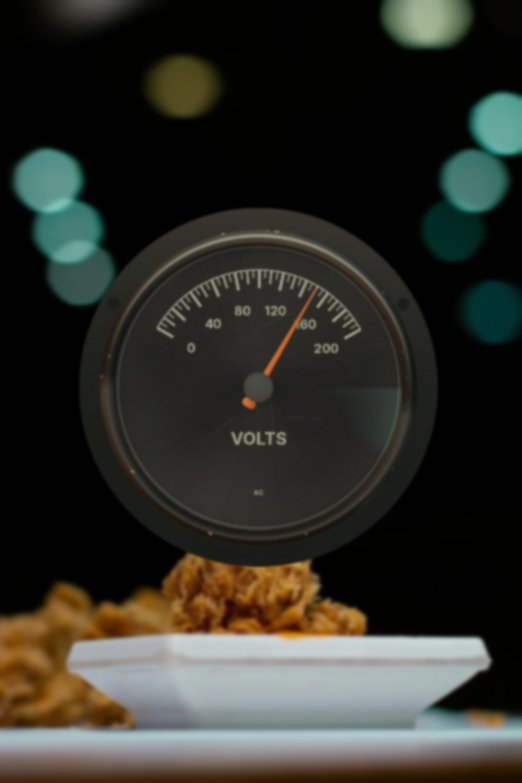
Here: **150** V
